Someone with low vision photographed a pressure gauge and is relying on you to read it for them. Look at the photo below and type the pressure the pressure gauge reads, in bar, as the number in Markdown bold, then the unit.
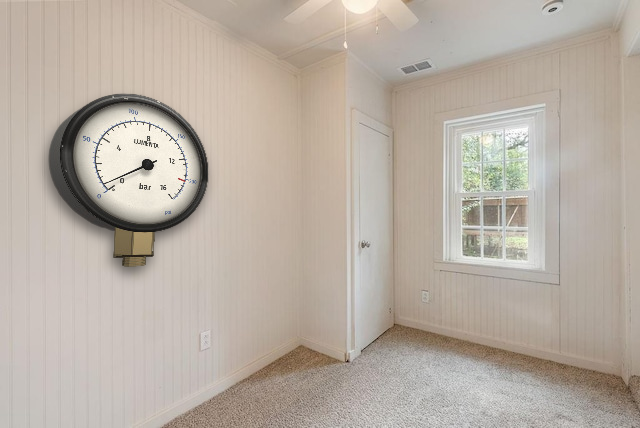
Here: **0.5** bar
